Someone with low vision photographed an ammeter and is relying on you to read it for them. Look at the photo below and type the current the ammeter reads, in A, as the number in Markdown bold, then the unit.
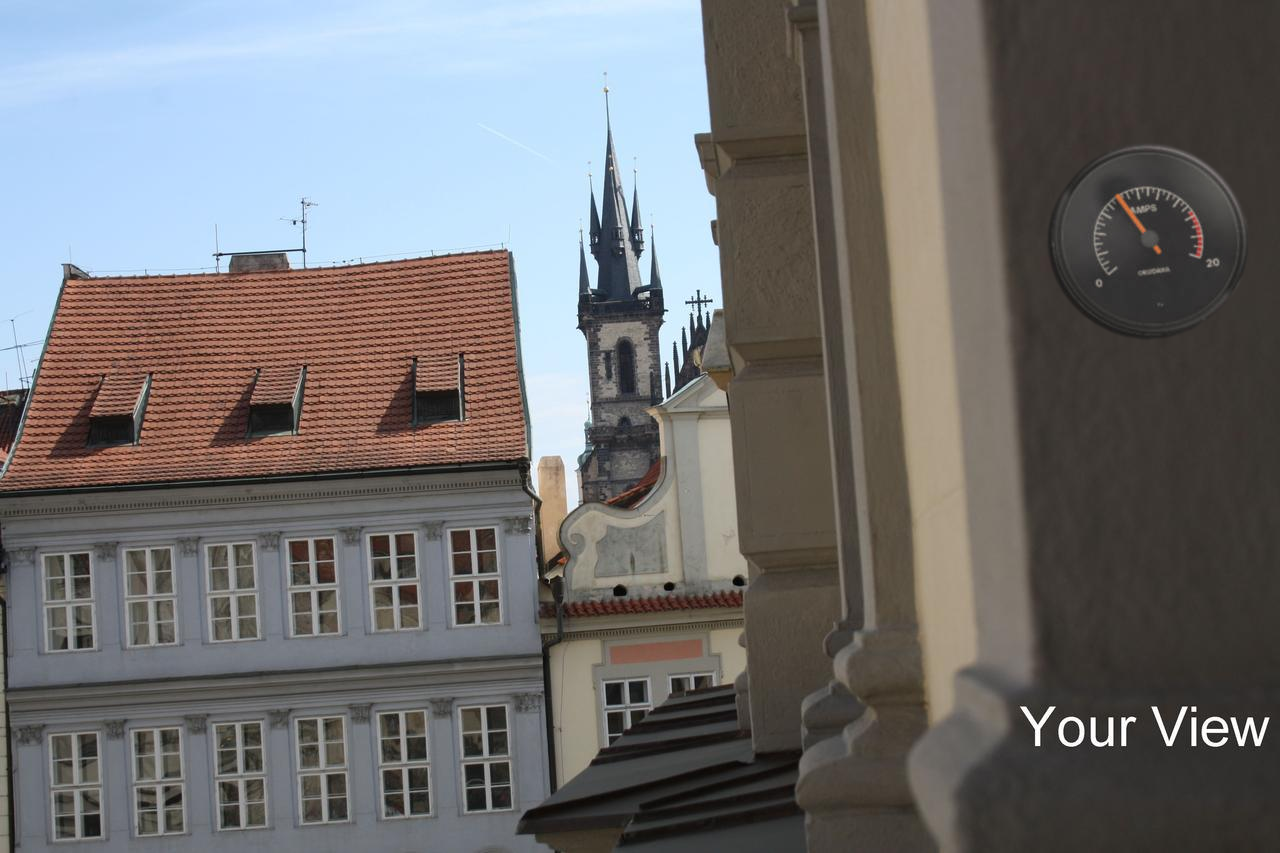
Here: **8** A
